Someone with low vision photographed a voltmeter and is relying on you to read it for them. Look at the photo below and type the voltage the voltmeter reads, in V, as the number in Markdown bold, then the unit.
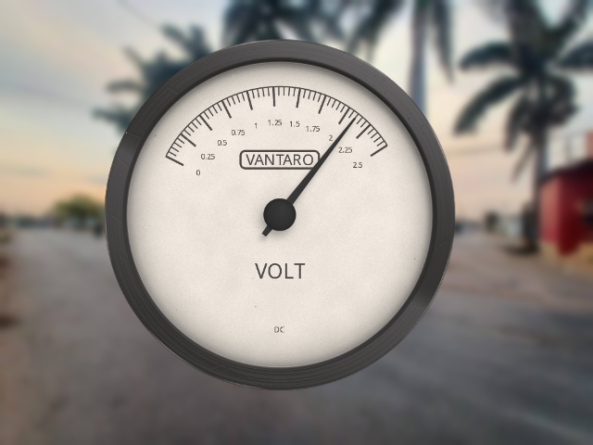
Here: **2.1** V
